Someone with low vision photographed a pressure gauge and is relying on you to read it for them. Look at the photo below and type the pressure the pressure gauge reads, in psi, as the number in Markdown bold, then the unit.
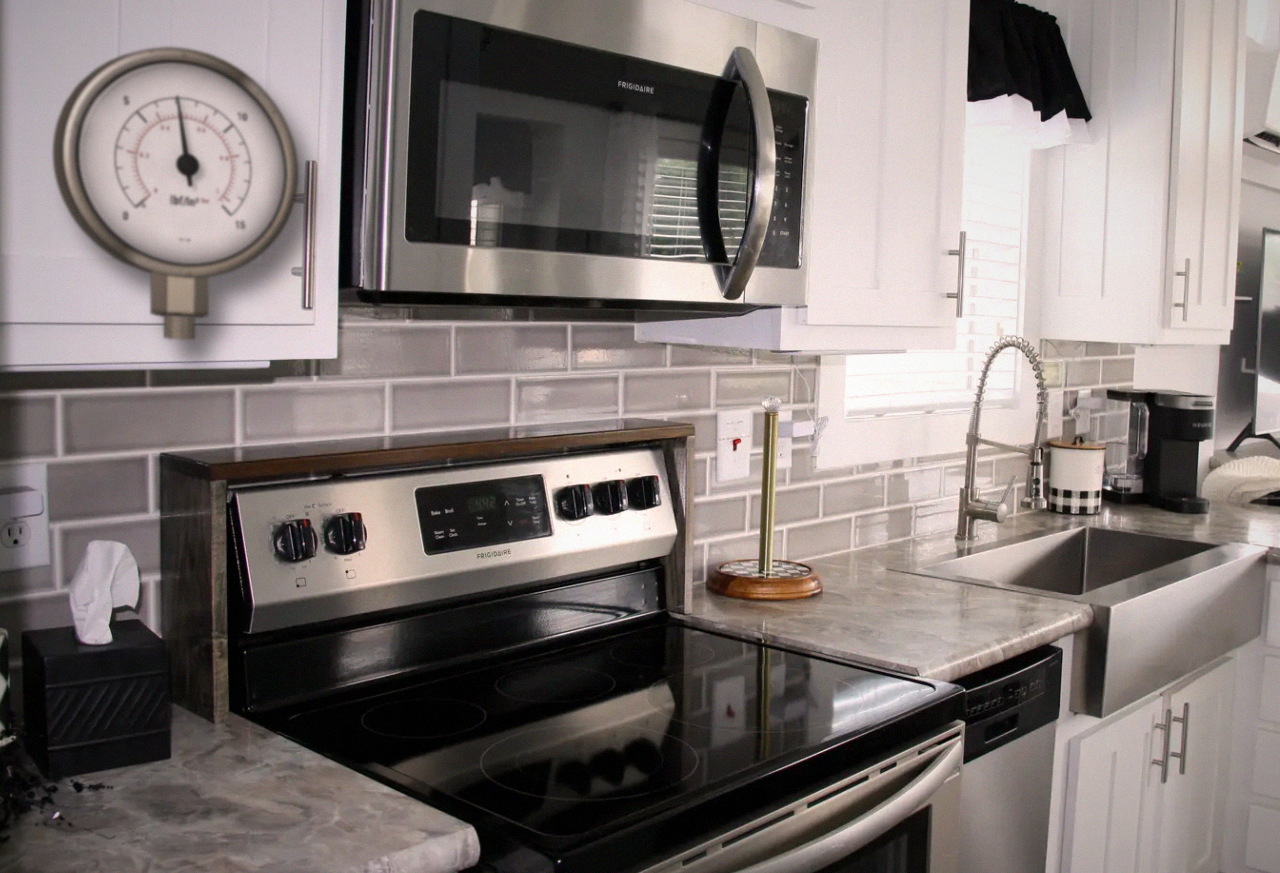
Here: **7** psi
